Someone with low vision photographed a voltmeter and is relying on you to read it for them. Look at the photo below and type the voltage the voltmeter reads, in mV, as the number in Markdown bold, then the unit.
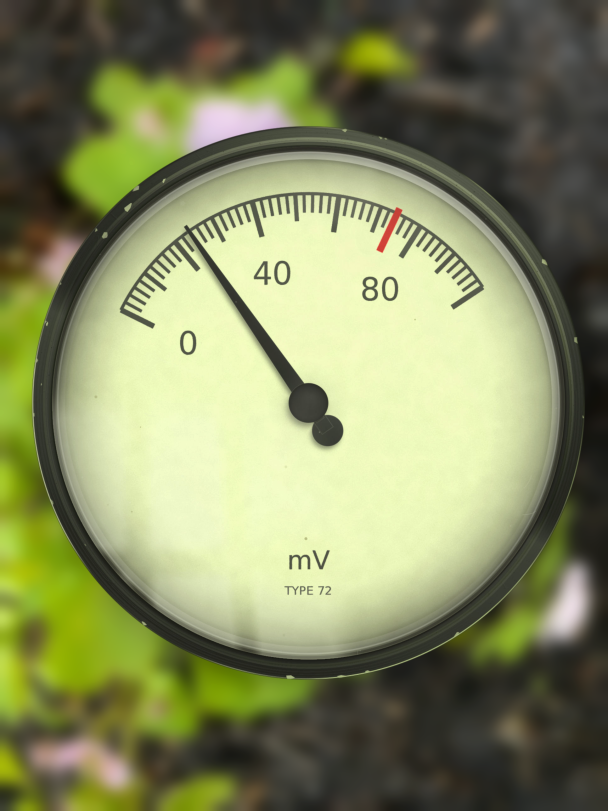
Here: **24** mV
